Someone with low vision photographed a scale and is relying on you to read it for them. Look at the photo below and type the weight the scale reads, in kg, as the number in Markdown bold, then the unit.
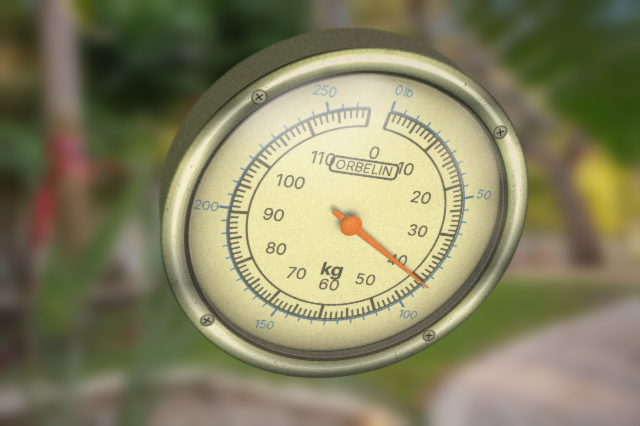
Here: **40** kg
